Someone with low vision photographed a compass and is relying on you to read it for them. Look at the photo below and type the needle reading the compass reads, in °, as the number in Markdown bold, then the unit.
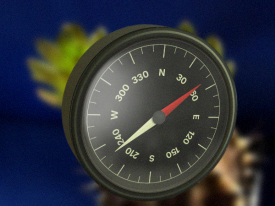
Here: **50** °
